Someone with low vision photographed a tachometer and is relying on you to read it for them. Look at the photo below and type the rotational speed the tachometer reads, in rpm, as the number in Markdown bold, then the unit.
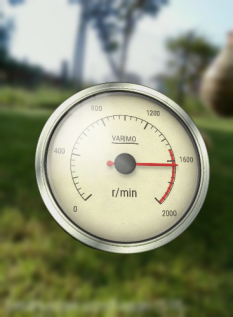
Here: **1650** rpm
